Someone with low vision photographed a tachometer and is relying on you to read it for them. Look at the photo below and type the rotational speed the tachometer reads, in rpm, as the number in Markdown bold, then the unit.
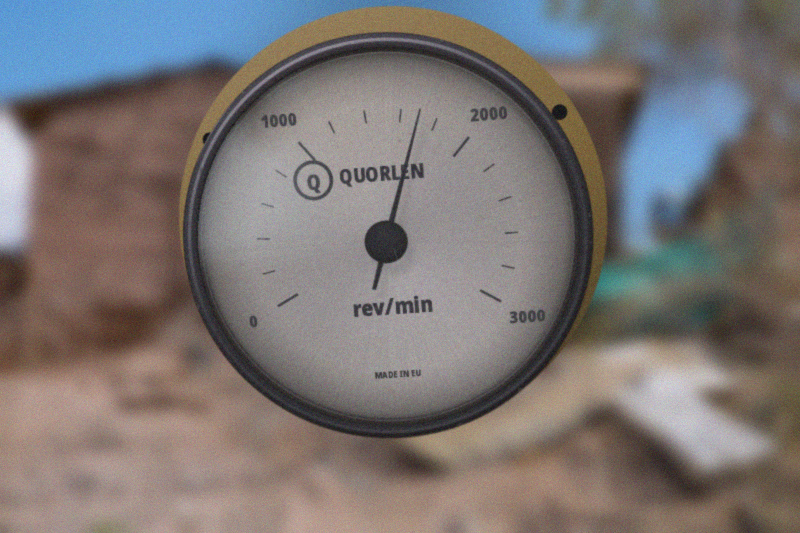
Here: **1700** rpm
